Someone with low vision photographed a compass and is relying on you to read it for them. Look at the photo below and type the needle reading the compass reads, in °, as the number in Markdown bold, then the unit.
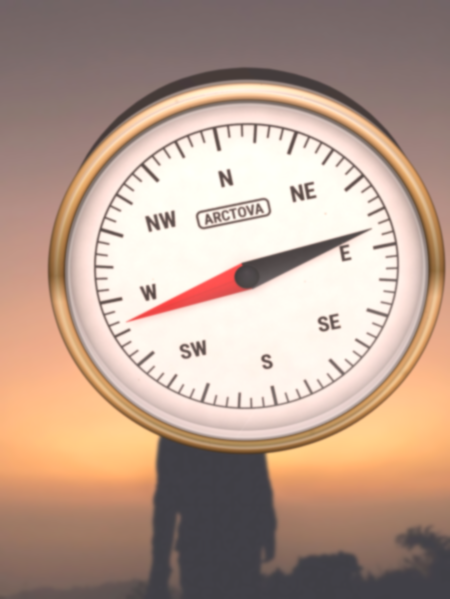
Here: **260** °
